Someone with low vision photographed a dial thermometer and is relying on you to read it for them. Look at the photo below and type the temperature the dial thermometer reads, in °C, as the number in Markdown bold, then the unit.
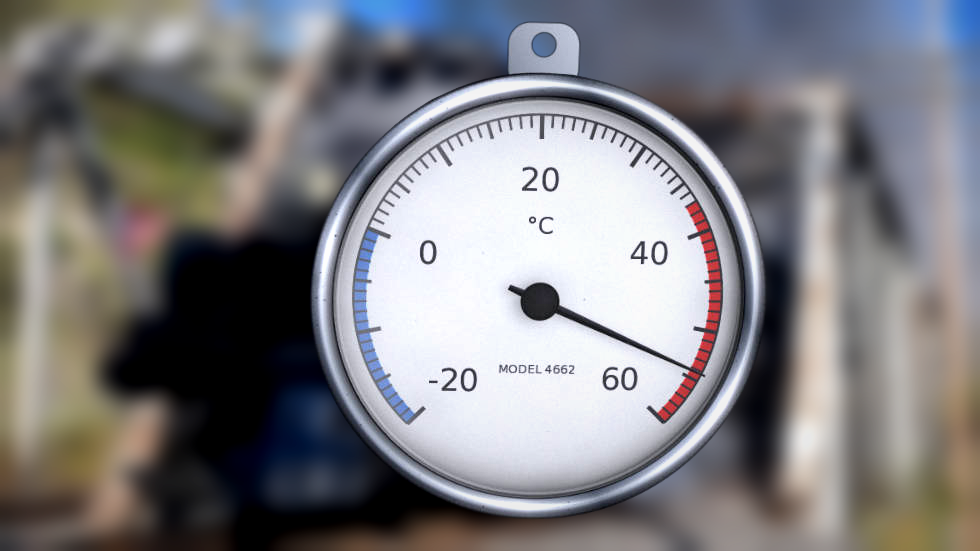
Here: **54** °C
